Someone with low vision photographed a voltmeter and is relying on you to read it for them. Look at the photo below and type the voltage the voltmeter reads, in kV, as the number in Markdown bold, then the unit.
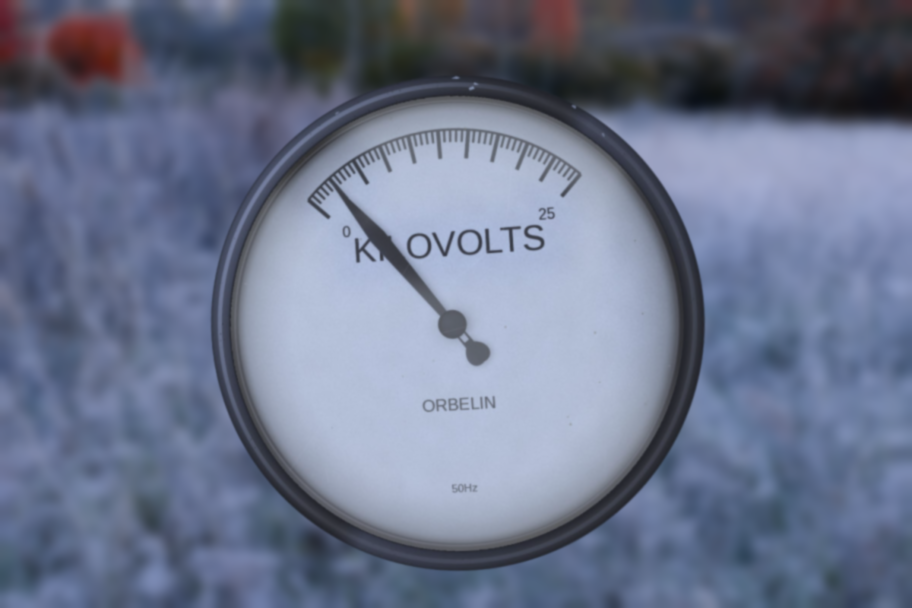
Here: **2.5** kV
